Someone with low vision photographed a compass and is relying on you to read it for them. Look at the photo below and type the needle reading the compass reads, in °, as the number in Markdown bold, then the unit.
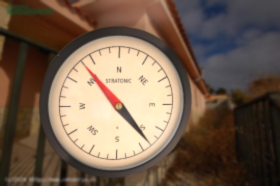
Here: **320** °
